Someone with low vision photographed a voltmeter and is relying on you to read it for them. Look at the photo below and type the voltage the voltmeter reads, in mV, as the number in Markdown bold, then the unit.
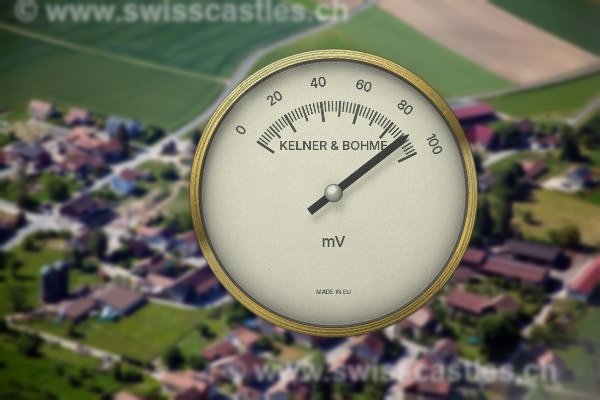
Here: **90** mV
